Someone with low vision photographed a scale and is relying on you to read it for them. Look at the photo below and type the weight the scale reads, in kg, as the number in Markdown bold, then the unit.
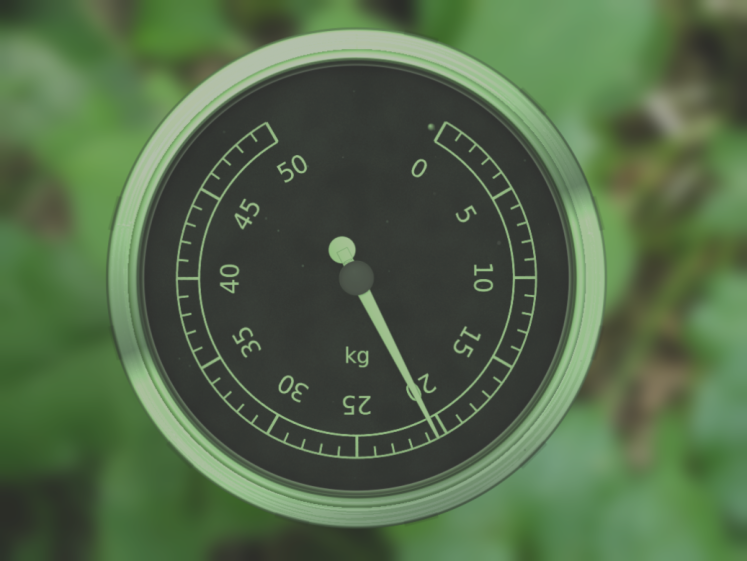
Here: **20.5** kg
